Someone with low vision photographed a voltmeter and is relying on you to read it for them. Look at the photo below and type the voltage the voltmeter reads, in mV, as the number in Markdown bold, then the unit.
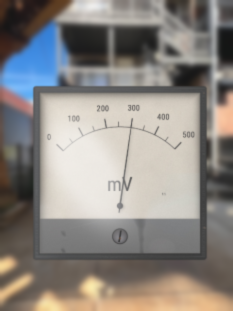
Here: **300** mV
